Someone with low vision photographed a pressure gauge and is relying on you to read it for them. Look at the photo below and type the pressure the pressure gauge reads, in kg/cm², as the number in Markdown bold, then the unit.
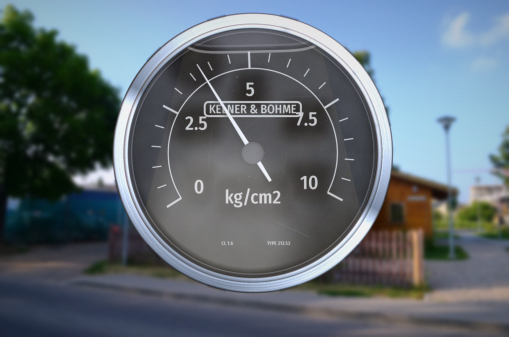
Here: **3.75** kg/cm²
